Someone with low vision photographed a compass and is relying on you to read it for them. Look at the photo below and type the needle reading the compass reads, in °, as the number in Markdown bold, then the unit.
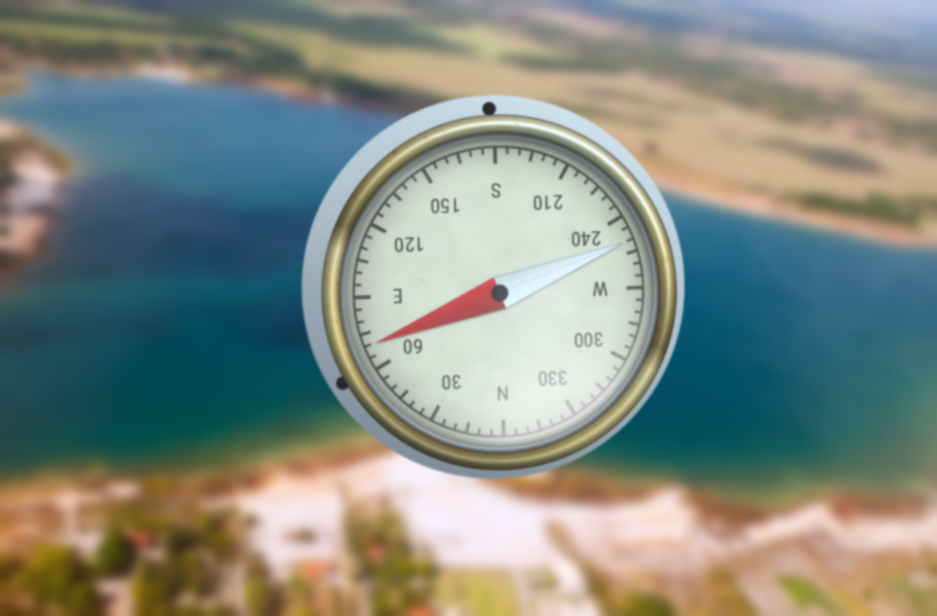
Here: **70** °
